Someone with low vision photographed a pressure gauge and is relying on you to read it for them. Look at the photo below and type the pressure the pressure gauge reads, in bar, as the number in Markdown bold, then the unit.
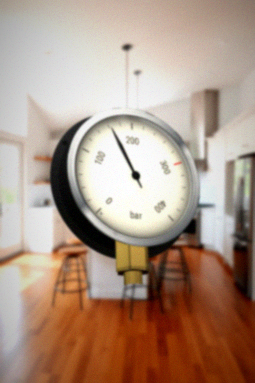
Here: **160** bar
